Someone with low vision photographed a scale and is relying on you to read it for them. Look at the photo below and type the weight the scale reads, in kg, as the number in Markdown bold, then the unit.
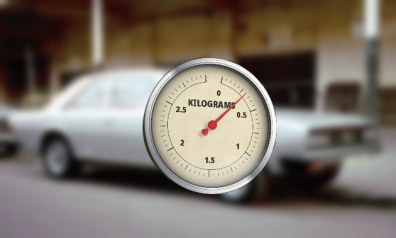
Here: **0.3** kg
